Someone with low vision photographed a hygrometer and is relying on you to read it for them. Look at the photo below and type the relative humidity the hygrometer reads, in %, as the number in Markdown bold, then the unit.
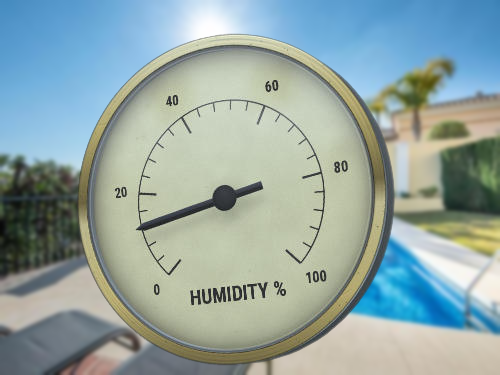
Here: **12** %
